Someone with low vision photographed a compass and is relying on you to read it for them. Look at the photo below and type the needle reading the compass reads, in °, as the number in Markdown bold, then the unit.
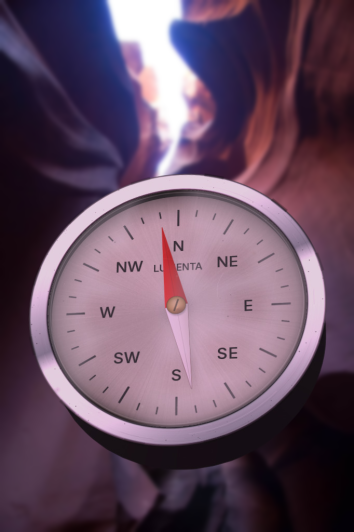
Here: **350** °
